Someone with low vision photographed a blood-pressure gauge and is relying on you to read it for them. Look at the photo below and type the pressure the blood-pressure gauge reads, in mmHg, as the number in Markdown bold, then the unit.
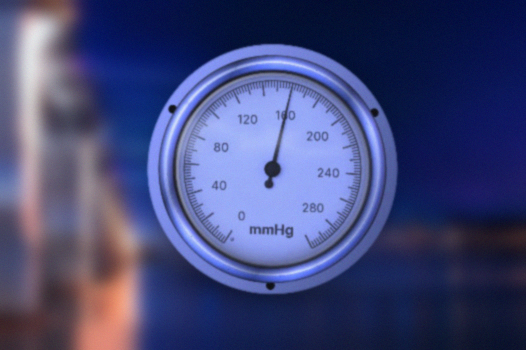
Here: **160** mmHg
